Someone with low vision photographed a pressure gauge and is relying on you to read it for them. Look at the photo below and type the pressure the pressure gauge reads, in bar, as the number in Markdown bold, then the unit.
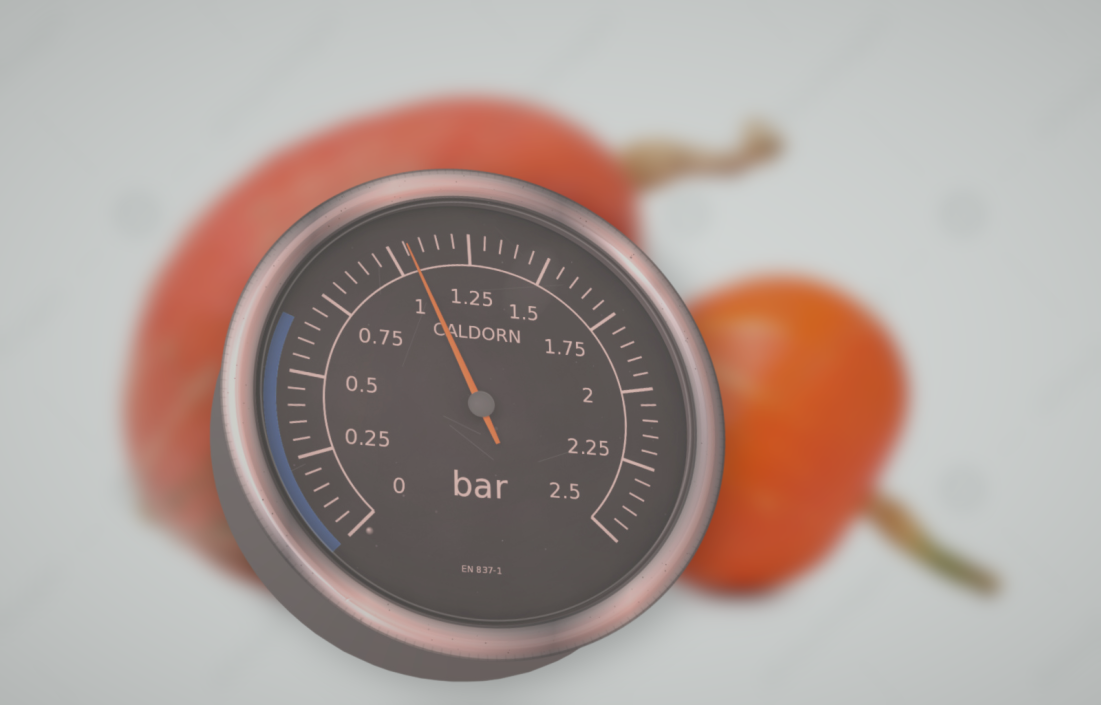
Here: **1.05** bar
